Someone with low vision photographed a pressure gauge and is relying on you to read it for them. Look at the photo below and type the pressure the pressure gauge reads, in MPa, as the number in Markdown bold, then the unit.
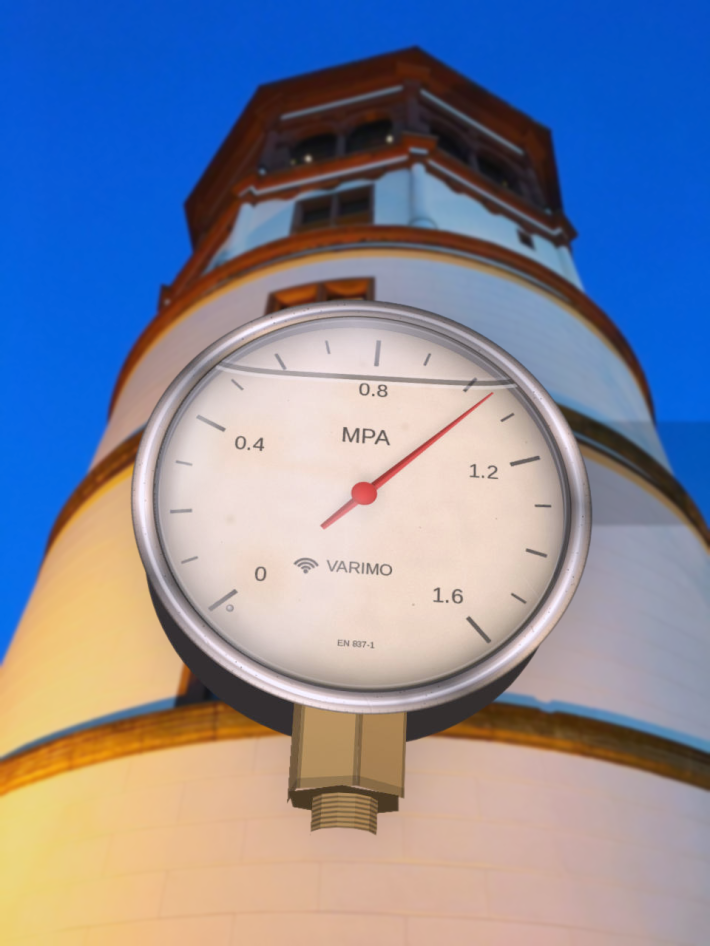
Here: **1.05** MPa
